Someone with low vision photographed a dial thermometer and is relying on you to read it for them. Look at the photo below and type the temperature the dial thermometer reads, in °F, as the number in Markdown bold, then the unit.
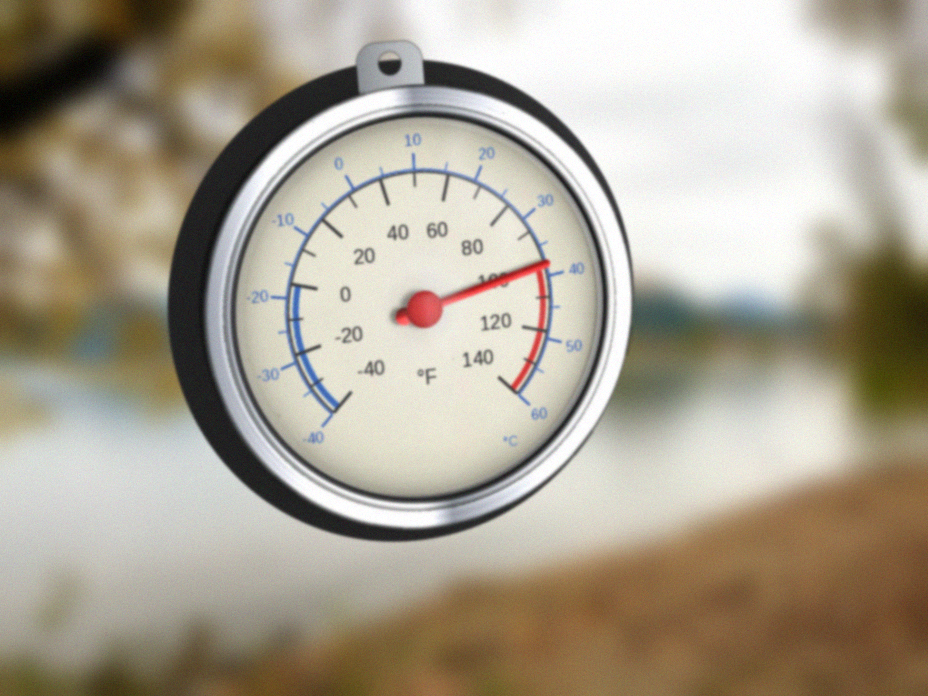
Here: **100** °F
